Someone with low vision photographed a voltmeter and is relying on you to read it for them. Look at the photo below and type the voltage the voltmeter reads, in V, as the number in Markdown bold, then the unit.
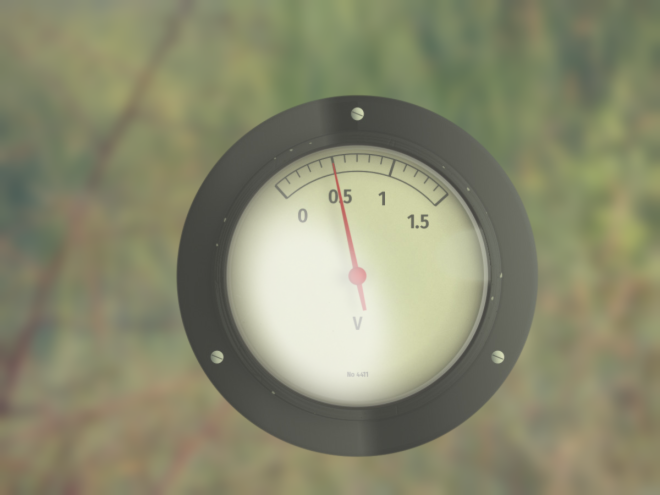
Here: **0.5** V
